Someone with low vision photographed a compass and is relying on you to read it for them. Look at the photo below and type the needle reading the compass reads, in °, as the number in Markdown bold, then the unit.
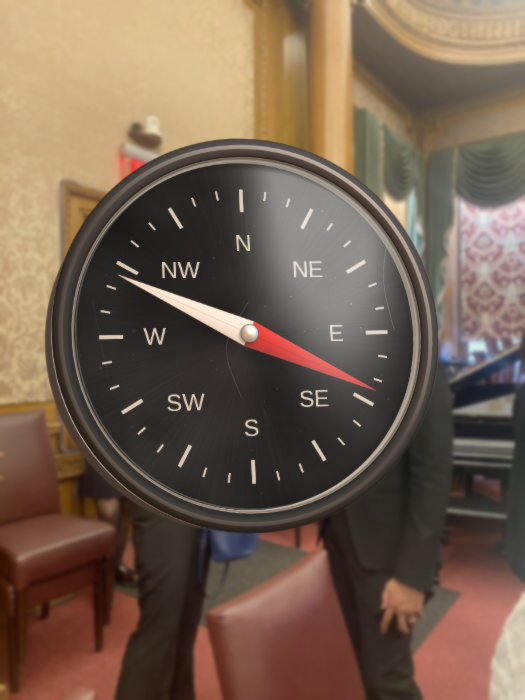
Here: **115** °
